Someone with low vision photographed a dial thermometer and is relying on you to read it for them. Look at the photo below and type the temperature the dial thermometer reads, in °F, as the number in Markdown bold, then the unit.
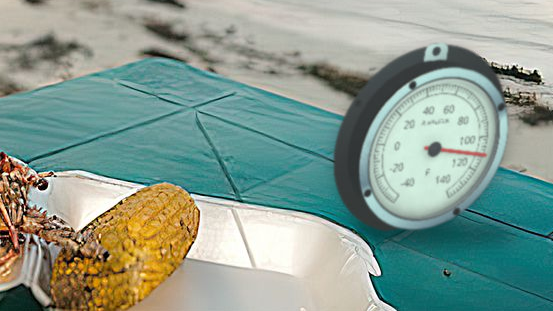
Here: **110** °F
